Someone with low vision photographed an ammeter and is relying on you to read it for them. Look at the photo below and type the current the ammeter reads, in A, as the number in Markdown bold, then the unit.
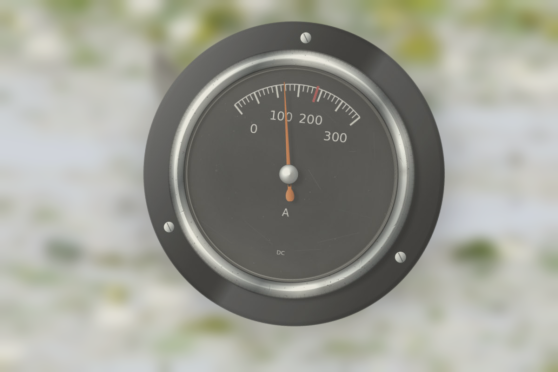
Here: **120** A
